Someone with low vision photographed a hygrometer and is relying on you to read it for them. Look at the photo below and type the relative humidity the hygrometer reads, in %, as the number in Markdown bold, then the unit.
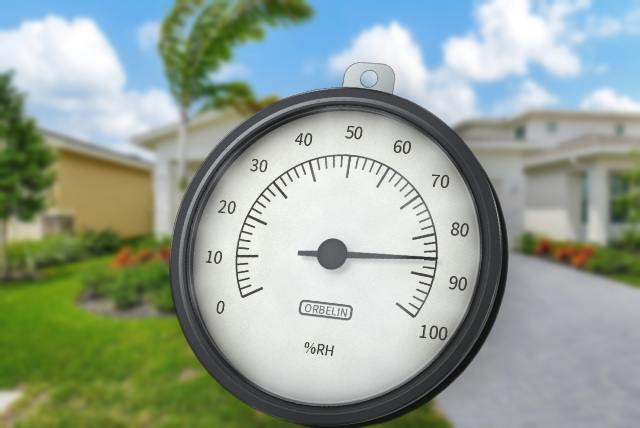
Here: **86** %
